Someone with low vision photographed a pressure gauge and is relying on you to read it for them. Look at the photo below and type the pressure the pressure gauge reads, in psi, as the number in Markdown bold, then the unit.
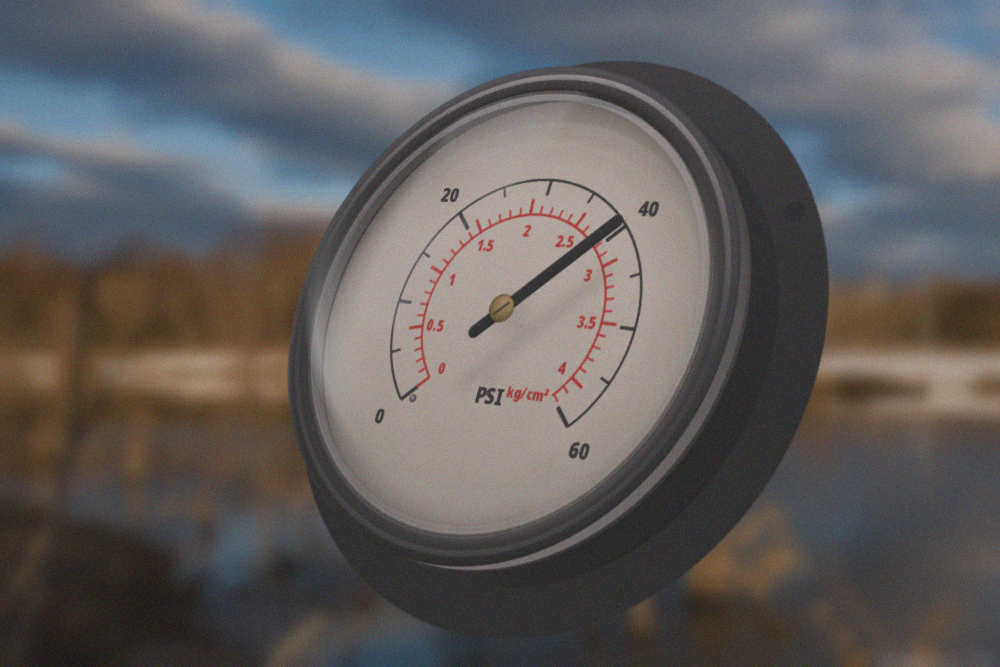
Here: **40** psi
